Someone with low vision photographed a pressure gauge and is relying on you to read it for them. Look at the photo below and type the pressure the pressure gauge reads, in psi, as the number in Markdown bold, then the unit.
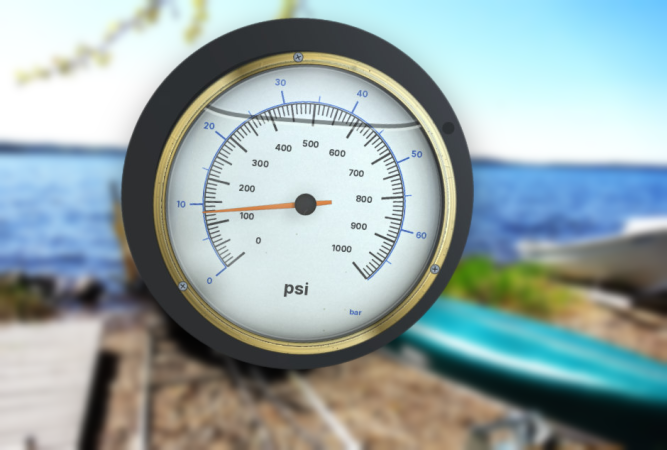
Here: **130** psi
